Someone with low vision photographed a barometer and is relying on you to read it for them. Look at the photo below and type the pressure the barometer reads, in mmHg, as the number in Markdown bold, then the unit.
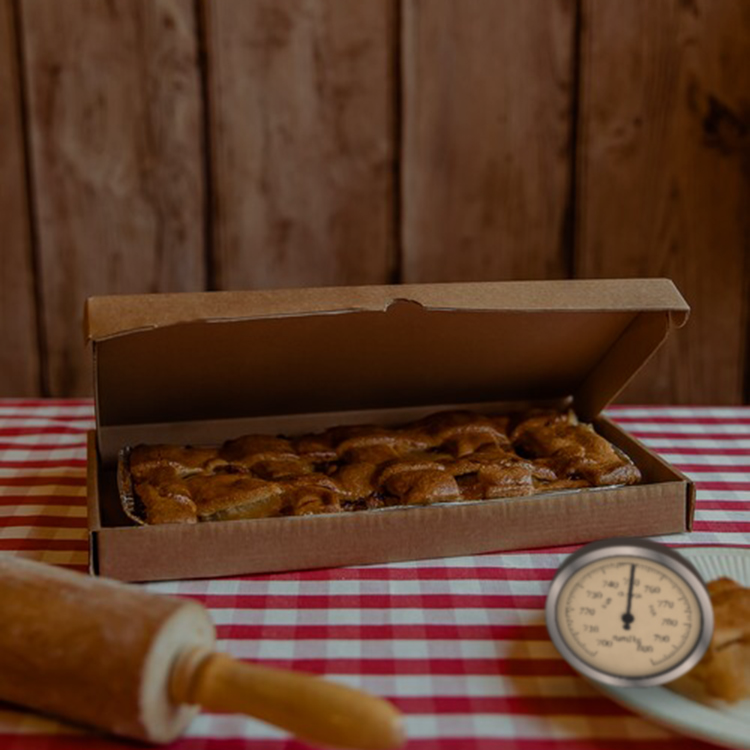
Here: **750** mmHg
